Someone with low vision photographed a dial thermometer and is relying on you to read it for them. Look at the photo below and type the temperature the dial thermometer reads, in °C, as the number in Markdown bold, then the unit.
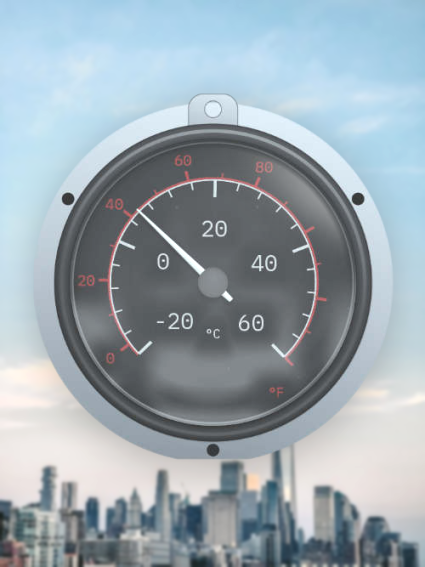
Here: **6** °C
